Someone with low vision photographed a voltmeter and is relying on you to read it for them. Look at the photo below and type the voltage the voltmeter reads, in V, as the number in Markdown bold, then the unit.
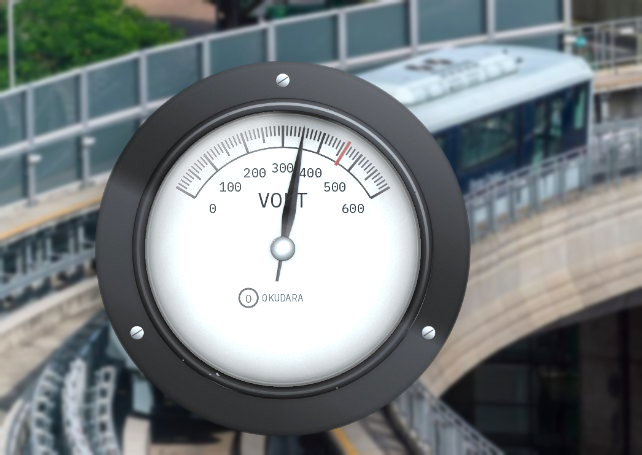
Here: **350** V
